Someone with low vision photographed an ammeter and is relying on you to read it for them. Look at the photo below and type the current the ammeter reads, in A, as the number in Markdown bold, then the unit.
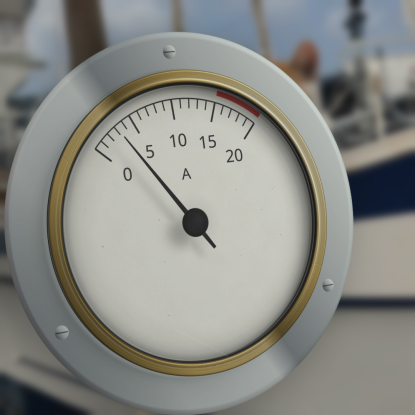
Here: **3** A
